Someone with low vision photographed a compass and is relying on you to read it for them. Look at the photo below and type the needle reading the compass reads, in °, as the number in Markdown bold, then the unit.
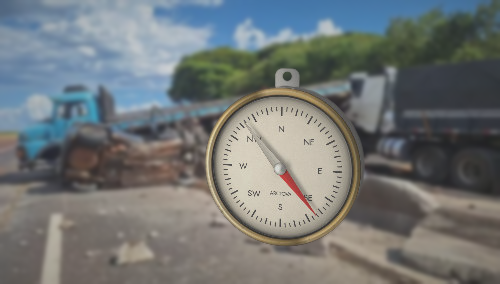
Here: **140** °
